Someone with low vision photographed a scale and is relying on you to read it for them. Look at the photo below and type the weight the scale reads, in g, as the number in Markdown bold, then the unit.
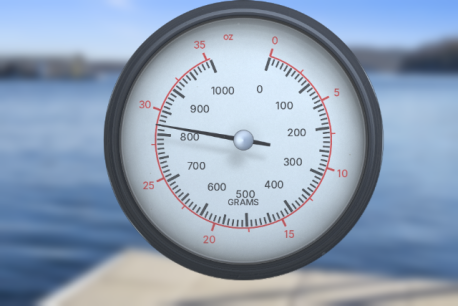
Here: **820** g
